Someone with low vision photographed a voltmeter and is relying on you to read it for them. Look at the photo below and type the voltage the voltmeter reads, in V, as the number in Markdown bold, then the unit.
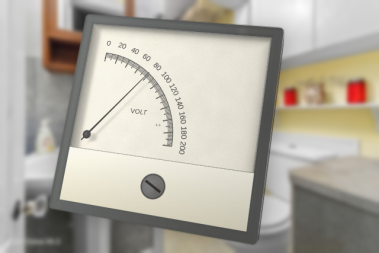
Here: **80** V
